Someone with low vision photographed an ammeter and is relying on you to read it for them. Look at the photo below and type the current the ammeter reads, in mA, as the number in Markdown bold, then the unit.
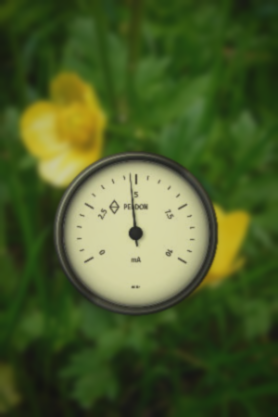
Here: **4.75** mA
